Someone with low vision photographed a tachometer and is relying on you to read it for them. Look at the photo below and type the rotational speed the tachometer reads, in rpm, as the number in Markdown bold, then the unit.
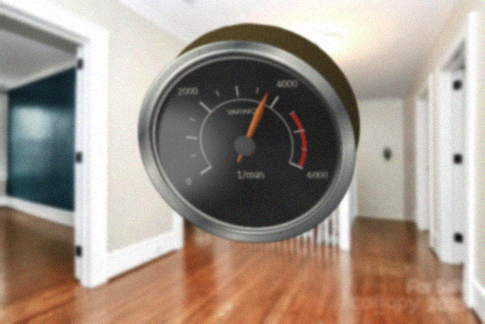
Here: **3750** rpm
